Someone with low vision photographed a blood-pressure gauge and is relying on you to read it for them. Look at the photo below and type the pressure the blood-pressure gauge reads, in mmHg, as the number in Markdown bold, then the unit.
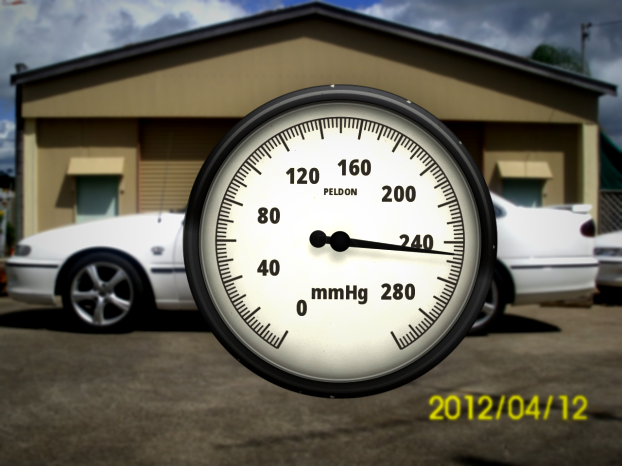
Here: **246** mmHg
